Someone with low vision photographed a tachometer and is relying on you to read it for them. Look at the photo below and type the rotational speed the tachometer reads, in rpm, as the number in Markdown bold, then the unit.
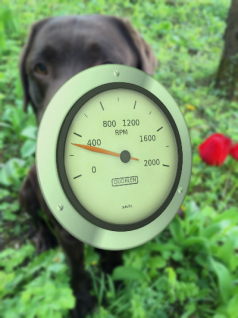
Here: **300** rpm
